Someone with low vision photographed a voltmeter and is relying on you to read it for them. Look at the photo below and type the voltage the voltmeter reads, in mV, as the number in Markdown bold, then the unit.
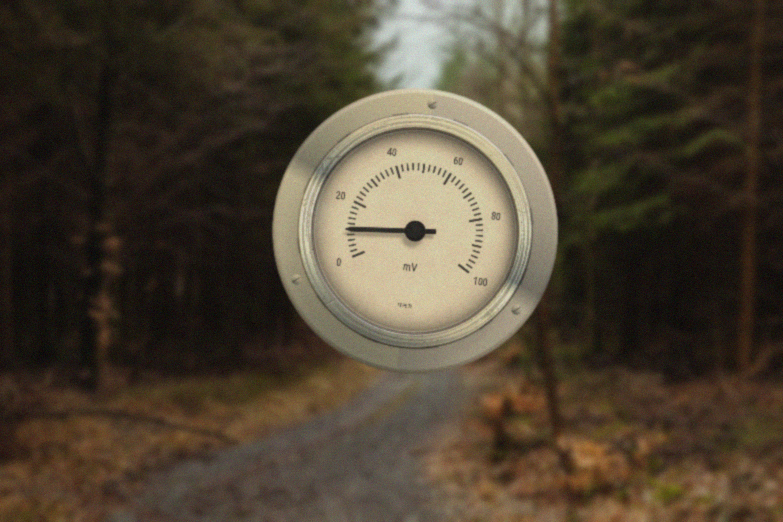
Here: **10** mV
